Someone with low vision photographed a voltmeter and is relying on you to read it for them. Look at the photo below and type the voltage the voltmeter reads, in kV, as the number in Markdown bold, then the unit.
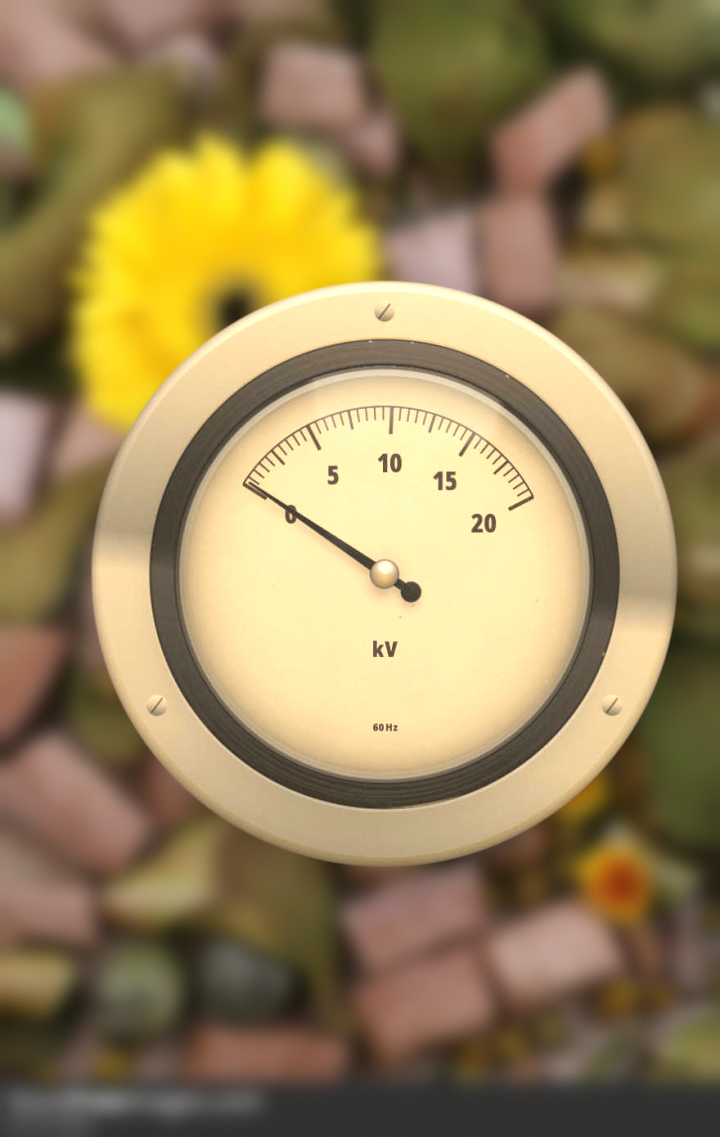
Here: **0.25** kV
